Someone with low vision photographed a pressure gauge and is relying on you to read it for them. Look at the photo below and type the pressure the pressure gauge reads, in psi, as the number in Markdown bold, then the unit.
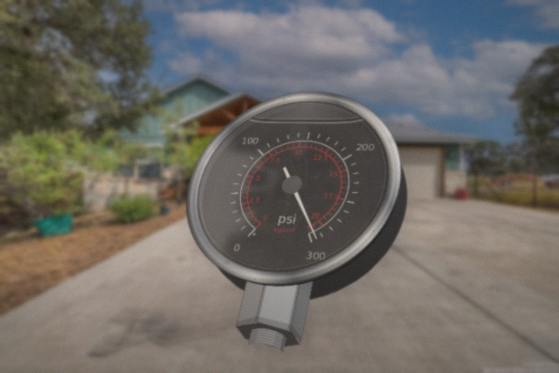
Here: **295** psi
